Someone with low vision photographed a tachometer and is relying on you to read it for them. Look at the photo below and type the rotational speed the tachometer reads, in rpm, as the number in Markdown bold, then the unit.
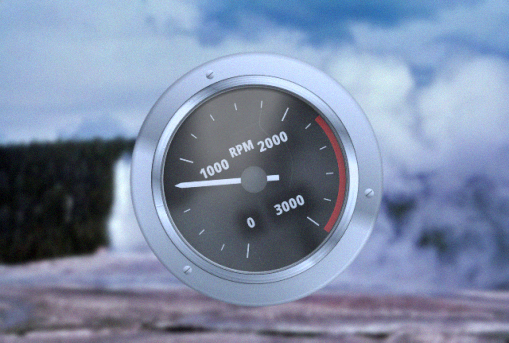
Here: **800** rpm
